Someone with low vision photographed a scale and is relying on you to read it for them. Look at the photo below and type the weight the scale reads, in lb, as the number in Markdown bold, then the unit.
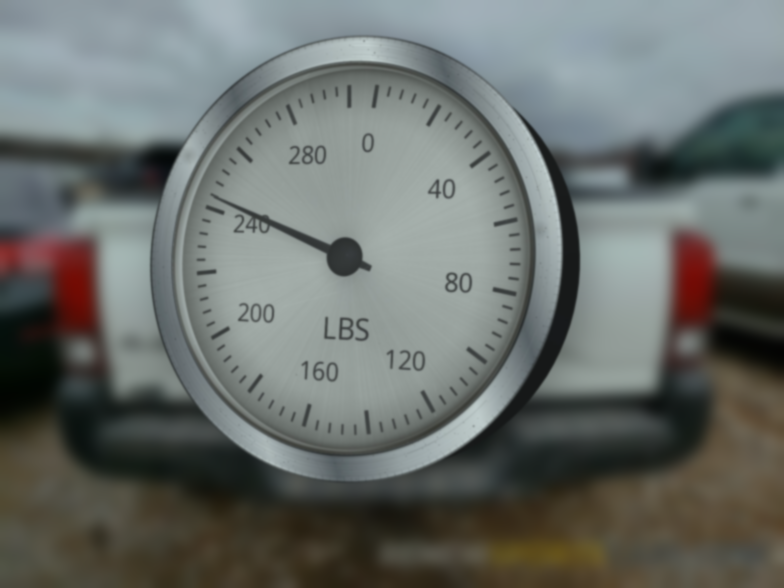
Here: **244** lb
